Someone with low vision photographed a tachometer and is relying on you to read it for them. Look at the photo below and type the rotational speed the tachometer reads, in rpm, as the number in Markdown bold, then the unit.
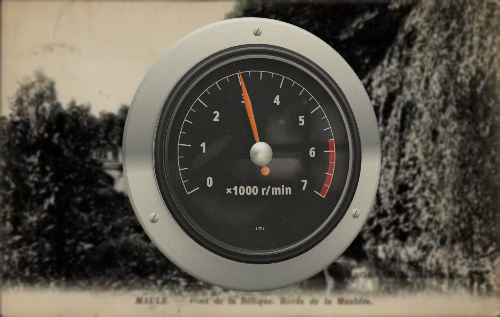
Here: **3000** rpm
